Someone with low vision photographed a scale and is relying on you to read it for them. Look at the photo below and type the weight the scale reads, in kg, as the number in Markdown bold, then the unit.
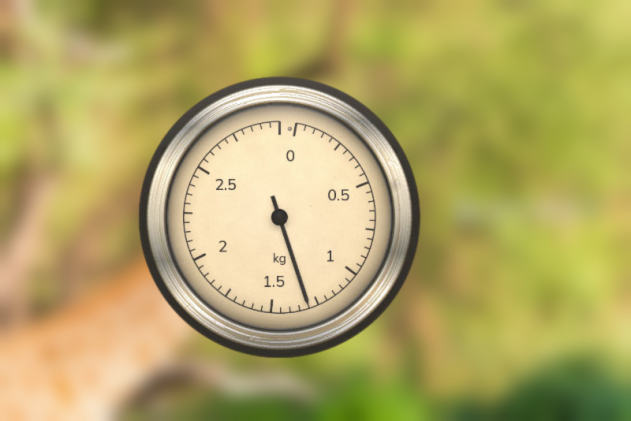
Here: **1.3** kg
